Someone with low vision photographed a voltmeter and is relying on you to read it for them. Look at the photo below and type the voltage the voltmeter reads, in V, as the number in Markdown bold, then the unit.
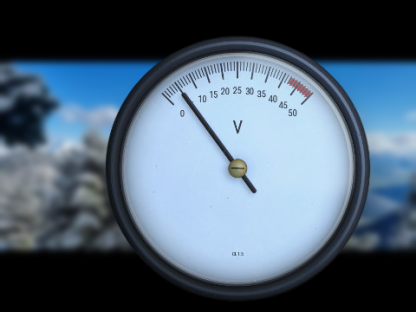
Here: **5** V
